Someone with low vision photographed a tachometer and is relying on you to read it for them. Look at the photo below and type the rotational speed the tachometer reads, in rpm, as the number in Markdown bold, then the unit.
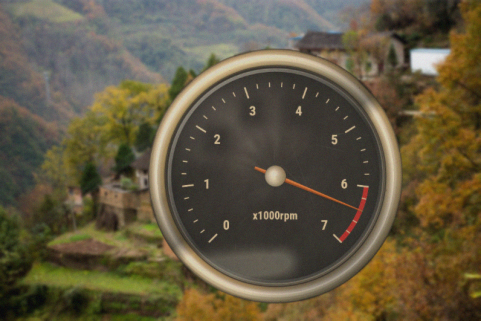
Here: **6400** rpm
